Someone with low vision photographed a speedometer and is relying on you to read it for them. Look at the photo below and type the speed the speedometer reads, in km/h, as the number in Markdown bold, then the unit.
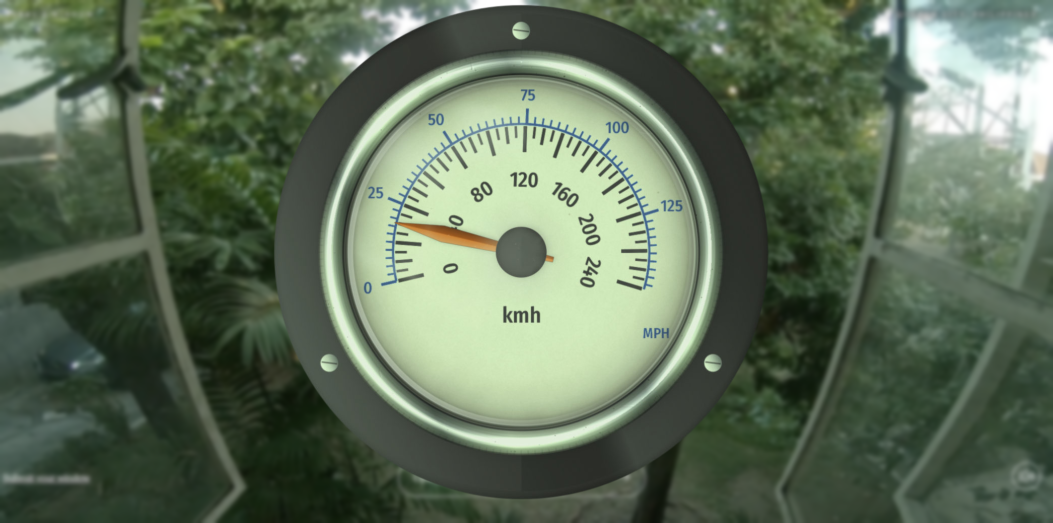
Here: **30** km/h
